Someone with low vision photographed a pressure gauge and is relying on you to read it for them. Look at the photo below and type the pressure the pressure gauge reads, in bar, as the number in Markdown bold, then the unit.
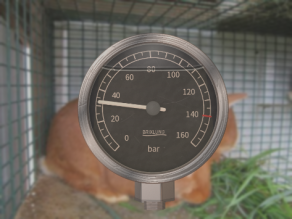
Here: **32.5** bar
